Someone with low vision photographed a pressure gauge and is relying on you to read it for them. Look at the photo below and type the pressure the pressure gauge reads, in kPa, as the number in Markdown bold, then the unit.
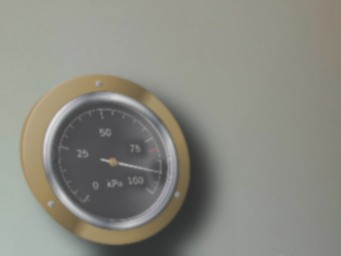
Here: **90** kPa
